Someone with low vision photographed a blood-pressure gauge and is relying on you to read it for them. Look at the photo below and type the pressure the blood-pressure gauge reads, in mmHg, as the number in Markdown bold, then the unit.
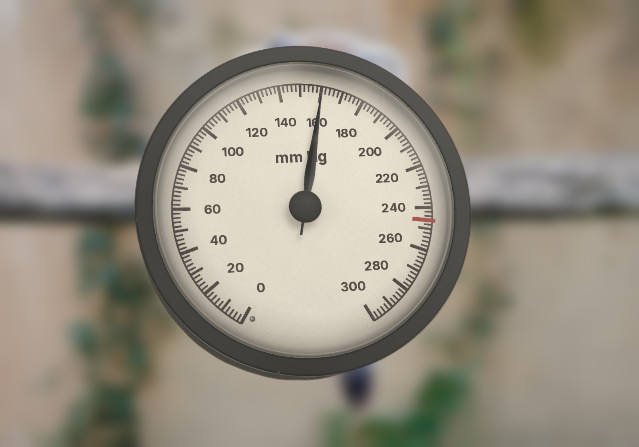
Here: **160** mmHg
